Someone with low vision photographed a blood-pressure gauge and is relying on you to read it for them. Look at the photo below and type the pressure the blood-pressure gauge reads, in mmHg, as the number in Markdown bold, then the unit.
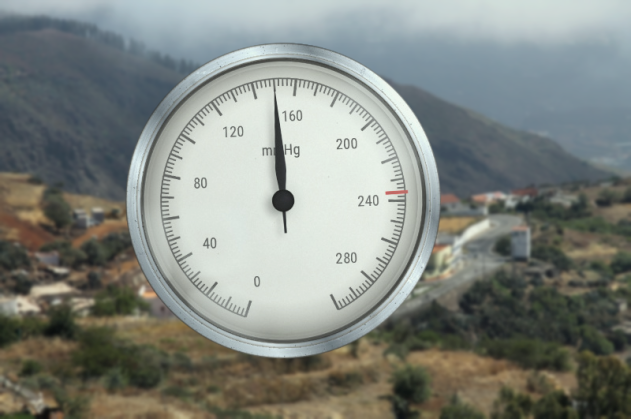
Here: **150** mmHg
